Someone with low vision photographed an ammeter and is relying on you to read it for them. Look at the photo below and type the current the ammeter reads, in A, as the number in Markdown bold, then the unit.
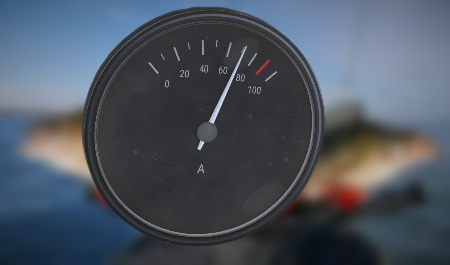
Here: **70** A
